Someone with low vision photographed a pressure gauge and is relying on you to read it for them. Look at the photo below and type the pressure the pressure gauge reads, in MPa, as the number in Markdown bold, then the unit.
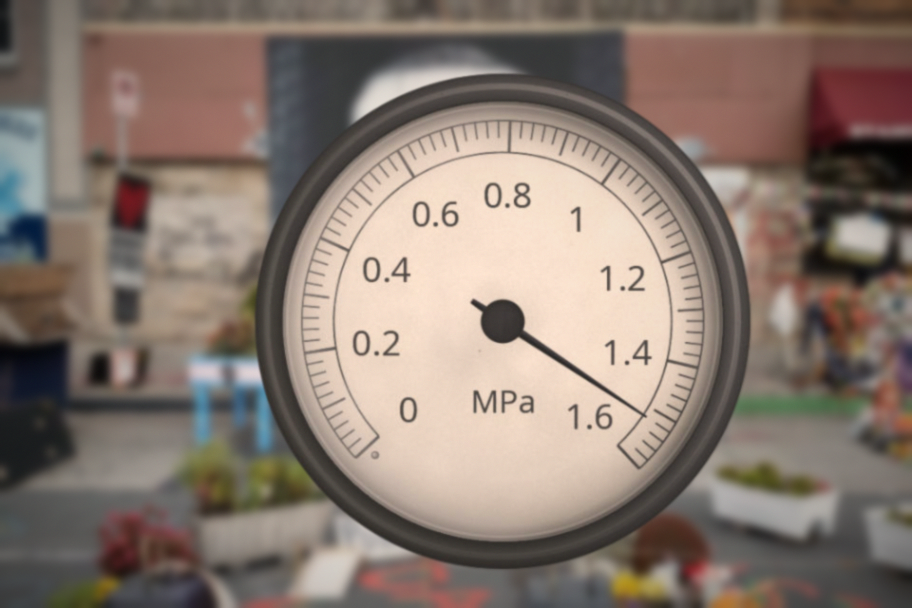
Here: **1.52** MPa
